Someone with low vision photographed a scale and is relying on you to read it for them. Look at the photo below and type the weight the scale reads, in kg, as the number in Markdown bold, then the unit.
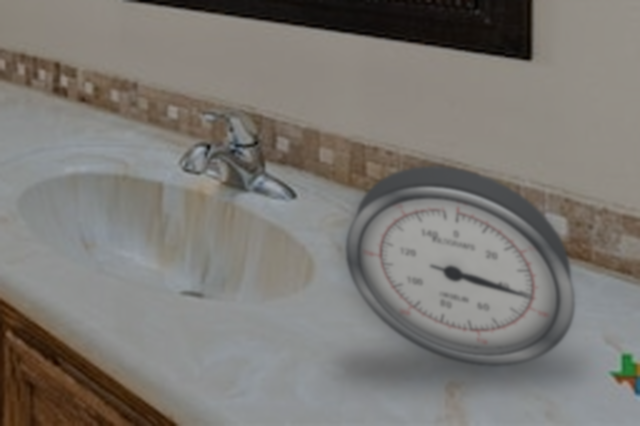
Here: **40** kg
